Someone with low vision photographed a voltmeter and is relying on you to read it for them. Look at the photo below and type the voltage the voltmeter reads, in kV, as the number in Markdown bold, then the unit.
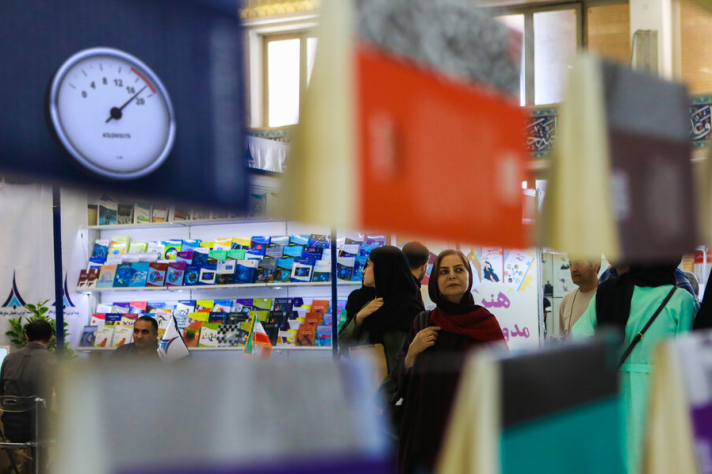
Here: **18** kV
